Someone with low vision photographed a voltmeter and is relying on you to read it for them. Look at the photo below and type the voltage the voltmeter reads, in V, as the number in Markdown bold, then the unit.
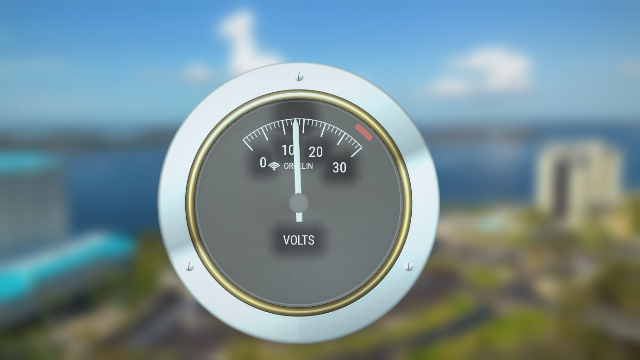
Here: **13** V
